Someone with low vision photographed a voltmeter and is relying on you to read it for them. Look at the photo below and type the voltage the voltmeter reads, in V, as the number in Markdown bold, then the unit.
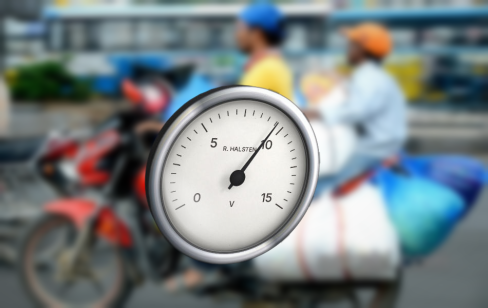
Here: **9.5** V
